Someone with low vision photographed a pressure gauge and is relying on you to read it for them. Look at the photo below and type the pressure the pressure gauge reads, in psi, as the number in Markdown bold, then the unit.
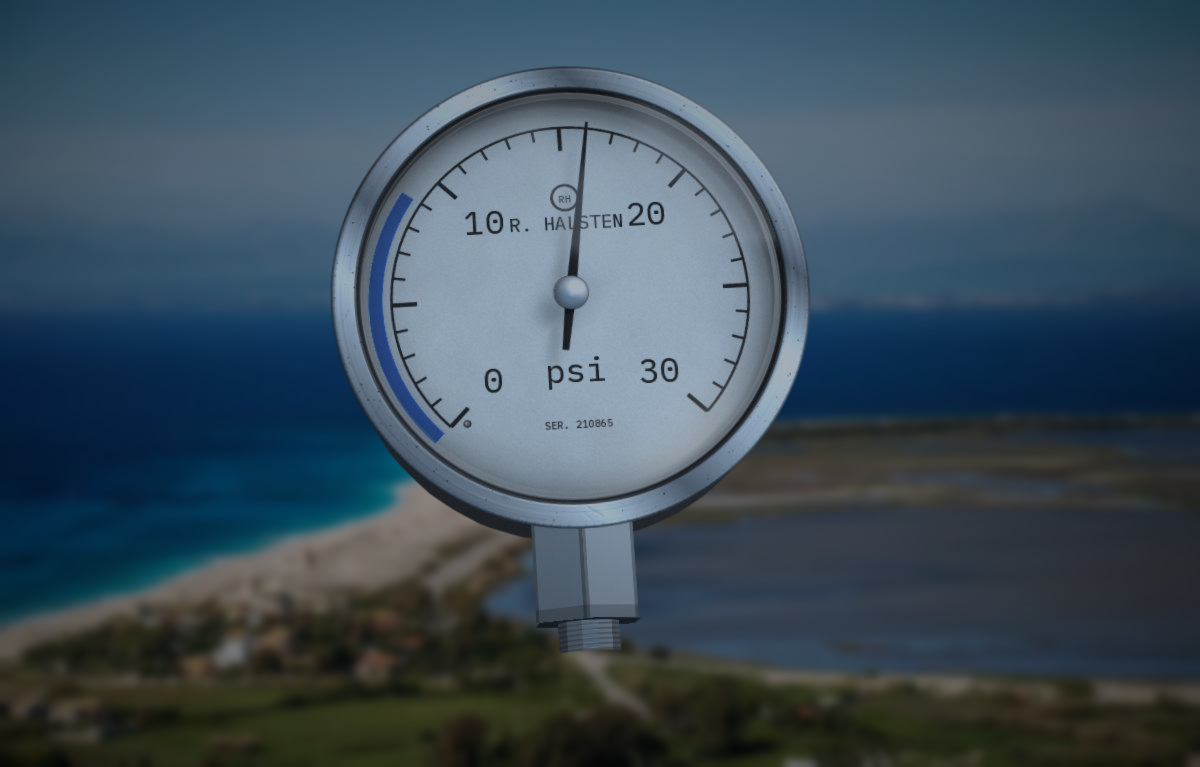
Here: **16** psi
